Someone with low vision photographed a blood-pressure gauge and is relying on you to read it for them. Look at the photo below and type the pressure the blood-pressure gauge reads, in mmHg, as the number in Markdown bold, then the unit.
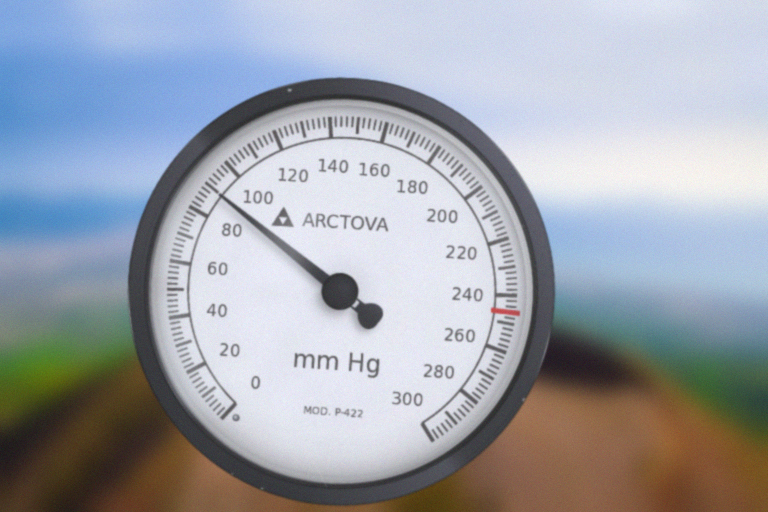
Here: **90** mmHg
